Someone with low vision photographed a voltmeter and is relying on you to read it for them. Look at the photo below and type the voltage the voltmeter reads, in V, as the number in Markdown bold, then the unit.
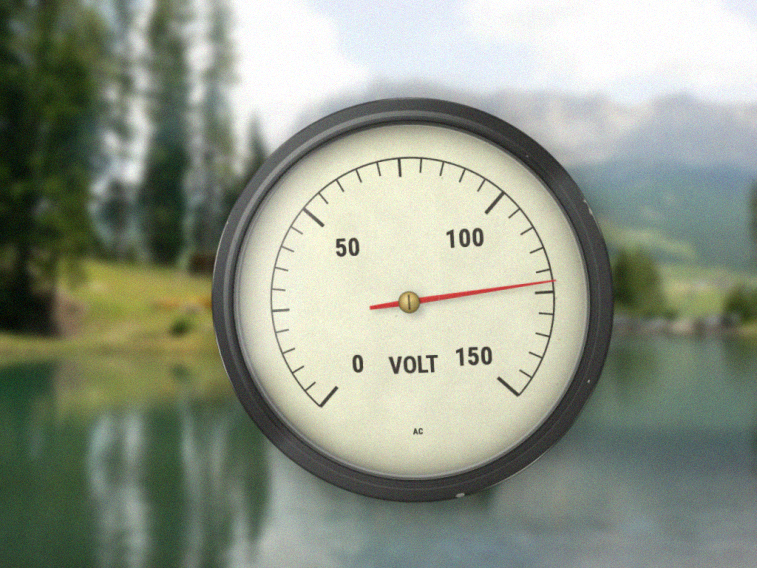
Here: **122.5** V
